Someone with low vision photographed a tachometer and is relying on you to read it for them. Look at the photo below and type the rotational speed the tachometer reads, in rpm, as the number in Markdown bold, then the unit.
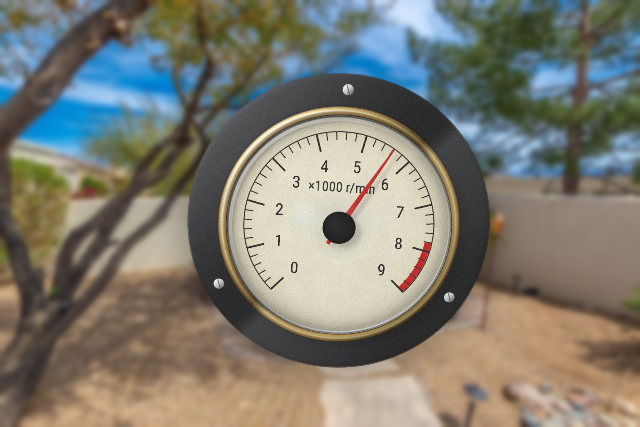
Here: **5600** rpm
